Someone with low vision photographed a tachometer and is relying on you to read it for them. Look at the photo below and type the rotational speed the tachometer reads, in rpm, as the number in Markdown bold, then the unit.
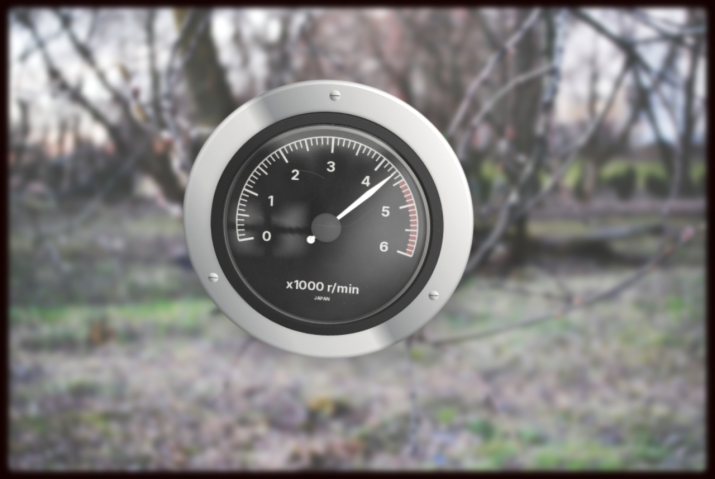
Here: **4300** rpm
